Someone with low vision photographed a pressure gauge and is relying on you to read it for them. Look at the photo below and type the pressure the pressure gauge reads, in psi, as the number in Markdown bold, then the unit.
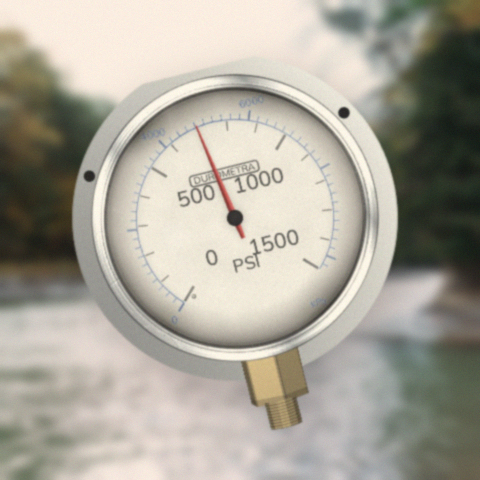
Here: **700** psi
